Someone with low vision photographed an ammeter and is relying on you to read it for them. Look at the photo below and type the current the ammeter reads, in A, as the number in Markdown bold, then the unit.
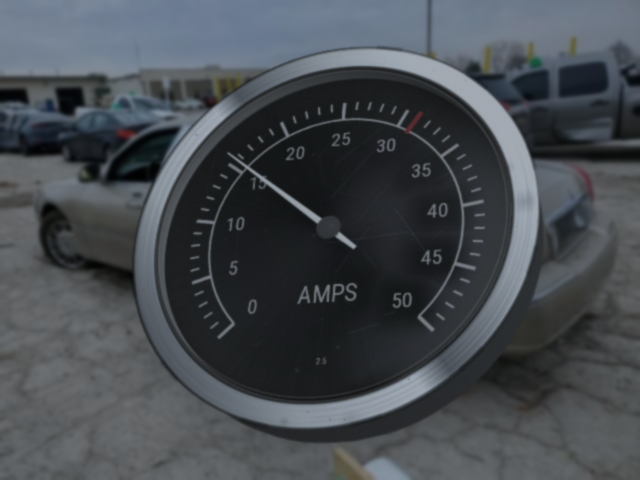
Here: **15.5** A
